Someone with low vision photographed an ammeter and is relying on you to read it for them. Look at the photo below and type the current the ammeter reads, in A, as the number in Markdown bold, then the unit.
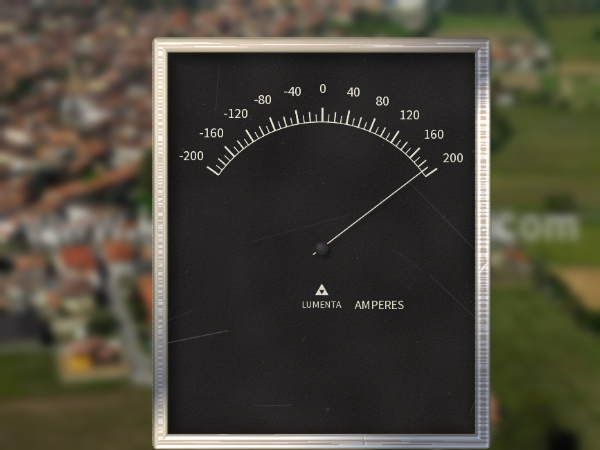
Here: **190** A
